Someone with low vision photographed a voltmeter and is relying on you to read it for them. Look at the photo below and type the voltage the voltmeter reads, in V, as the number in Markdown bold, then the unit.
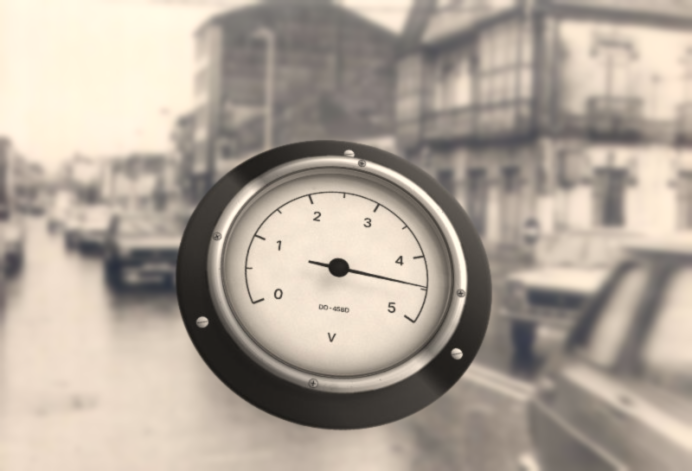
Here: **4.5** V
